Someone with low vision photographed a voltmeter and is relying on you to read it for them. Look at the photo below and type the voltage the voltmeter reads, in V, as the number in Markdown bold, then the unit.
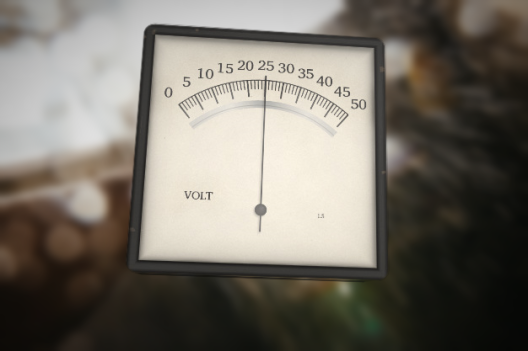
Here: **25** V
